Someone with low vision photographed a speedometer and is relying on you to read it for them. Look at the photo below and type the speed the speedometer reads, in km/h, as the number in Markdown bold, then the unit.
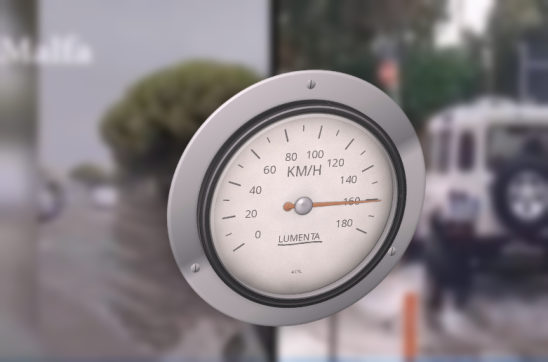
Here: **160** km/h
